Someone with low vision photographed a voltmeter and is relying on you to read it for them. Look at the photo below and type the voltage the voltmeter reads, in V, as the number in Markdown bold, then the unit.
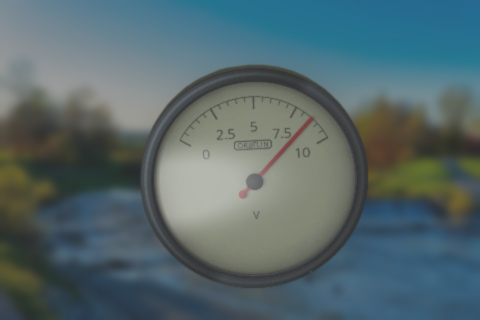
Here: **8.5** V
